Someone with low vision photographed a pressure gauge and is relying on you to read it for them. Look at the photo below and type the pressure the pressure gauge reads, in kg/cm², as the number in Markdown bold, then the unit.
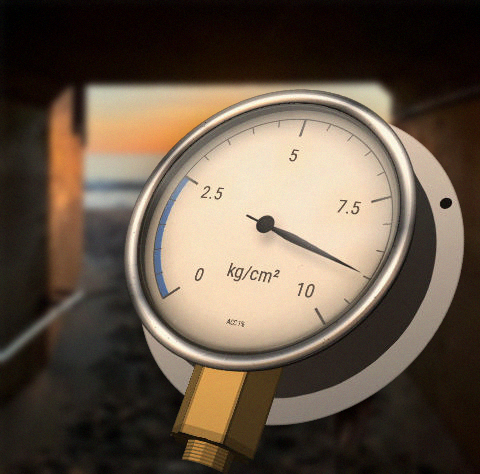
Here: **9** kg/cm²
